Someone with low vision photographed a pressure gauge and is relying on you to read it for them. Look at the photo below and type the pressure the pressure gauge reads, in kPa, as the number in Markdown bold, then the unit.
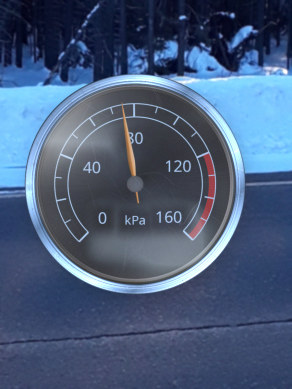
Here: **75** kPa
